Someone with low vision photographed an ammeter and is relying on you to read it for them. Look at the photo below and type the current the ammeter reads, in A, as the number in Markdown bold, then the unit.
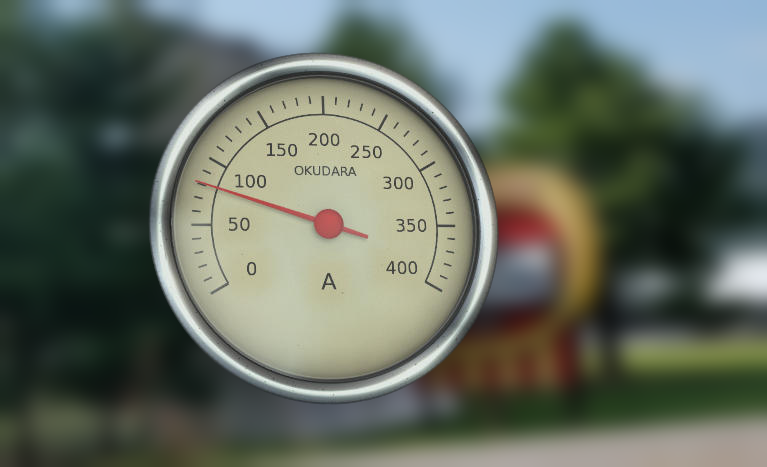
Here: **80** A
